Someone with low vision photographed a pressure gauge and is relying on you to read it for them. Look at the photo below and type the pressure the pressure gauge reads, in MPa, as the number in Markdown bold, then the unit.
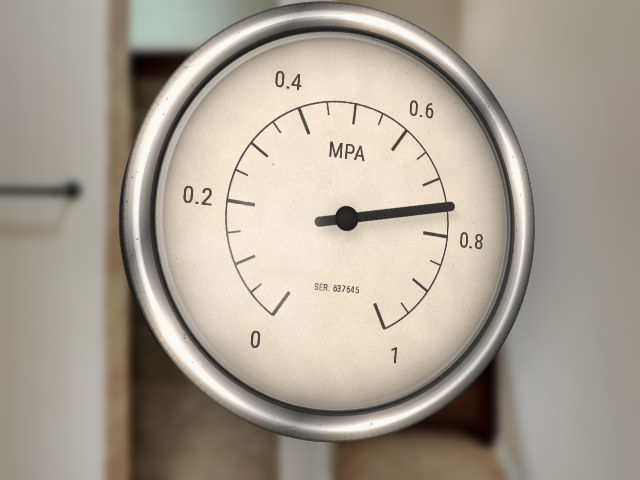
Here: **0.75** MPa
